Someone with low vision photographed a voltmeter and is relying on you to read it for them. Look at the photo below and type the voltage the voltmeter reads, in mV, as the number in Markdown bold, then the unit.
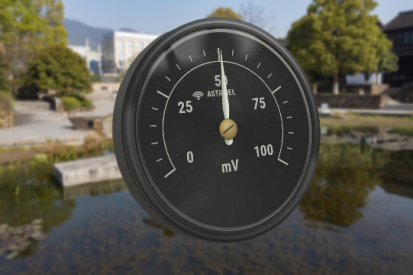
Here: **50** mV
